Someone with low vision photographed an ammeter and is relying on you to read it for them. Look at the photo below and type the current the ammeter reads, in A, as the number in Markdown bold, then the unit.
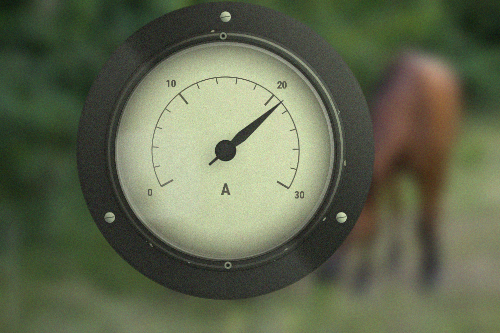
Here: **21** A
